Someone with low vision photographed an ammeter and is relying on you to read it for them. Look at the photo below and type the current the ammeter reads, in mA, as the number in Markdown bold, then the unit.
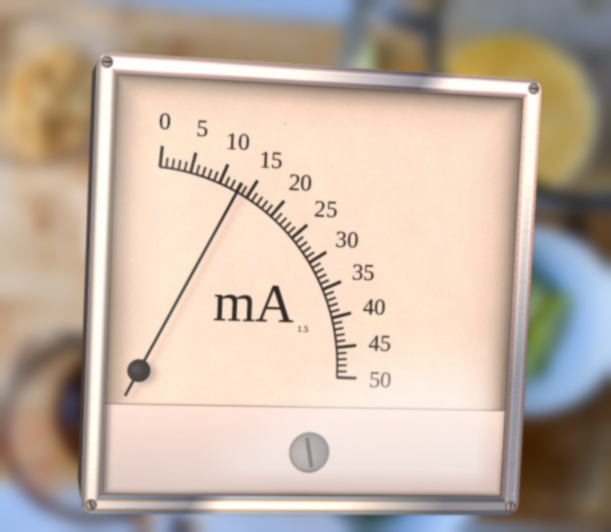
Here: **13** mA
